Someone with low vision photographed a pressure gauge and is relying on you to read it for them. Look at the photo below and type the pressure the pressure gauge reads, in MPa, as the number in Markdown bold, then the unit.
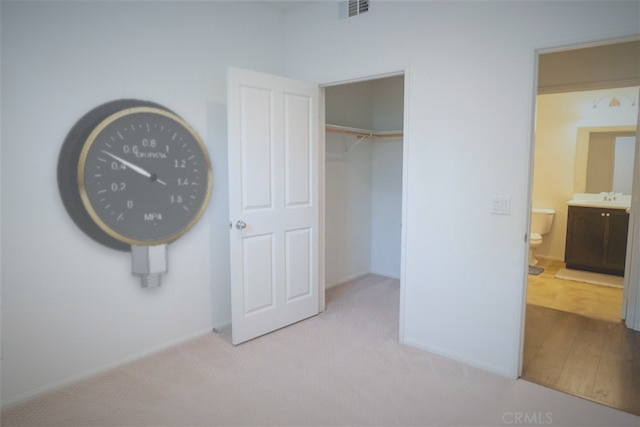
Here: **0.45** MPa
